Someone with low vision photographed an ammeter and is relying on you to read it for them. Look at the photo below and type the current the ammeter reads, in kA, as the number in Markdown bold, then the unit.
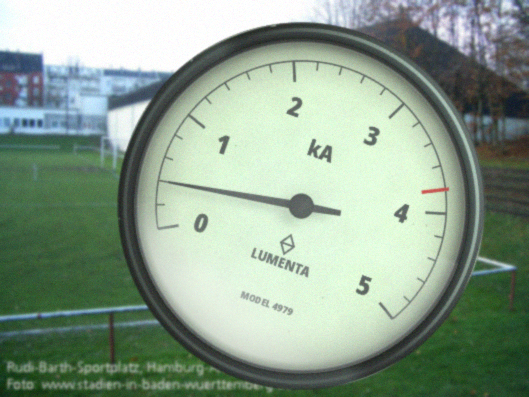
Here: **0.4** kA
